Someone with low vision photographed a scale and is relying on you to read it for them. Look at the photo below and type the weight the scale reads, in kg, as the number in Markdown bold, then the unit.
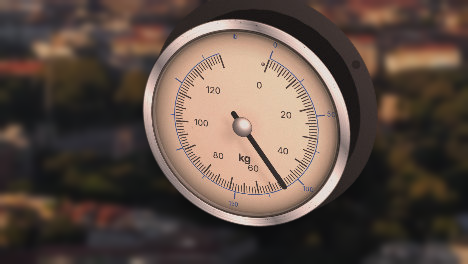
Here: **50** kg
